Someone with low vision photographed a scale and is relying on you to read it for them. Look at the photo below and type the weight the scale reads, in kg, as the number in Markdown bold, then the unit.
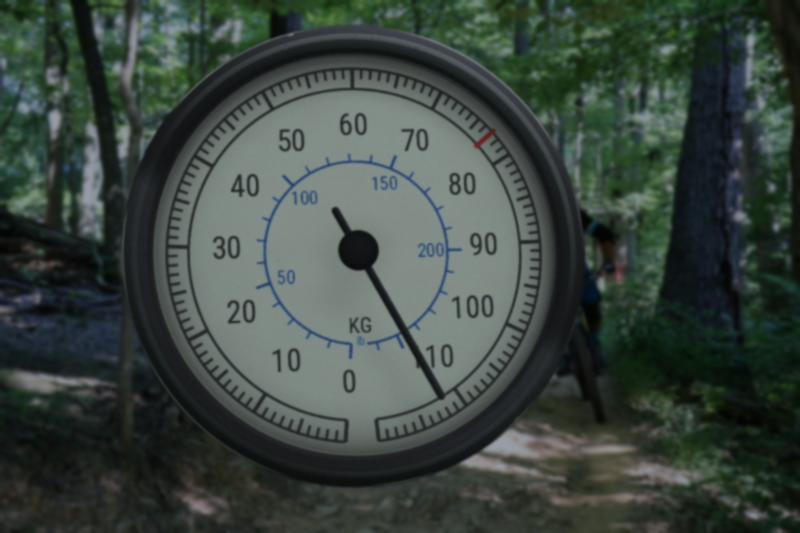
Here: **112** kg
